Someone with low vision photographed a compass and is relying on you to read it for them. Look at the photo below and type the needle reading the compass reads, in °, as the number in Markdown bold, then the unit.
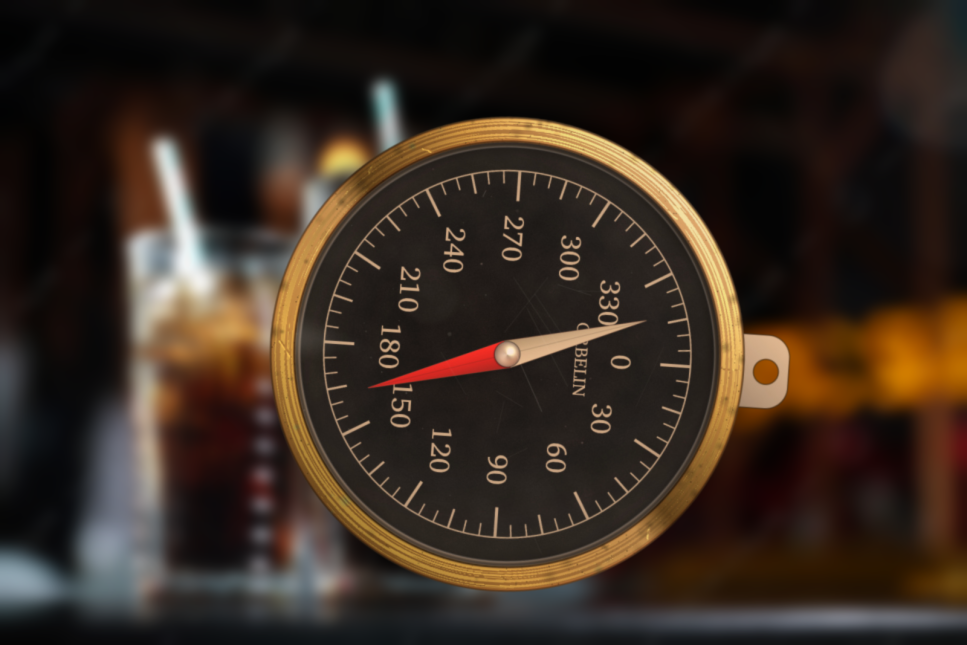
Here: **162.5** °
